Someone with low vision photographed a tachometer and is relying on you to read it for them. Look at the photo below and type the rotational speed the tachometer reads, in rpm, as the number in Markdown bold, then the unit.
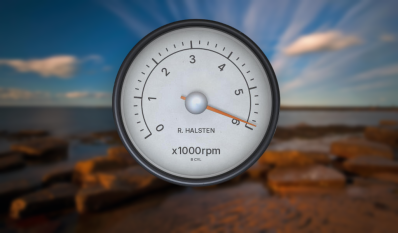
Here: **5900** rpm
